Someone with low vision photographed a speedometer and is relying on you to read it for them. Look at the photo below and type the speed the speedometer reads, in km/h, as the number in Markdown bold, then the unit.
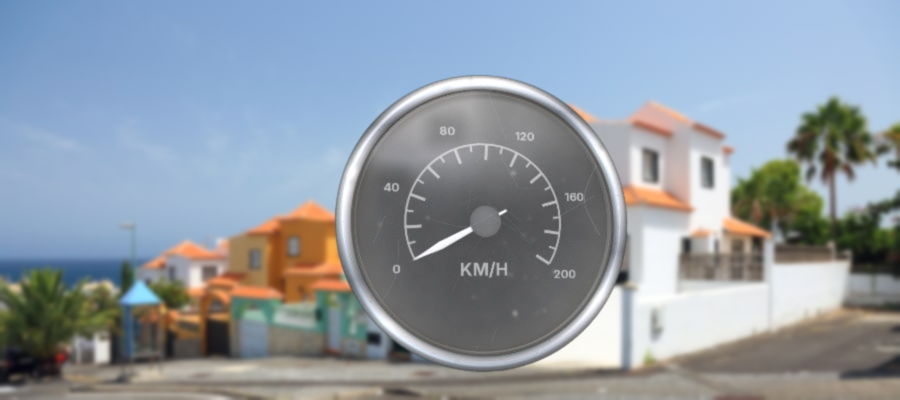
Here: **0** km/h
